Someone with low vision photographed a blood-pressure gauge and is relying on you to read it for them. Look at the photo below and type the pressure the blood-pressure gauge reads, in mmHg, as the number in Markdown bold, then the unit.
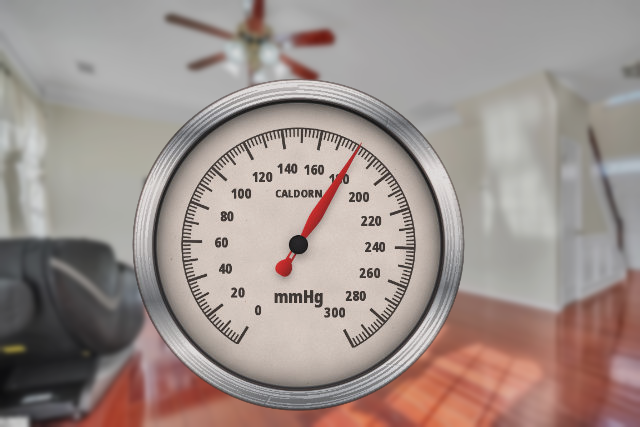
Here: **180** mmHg
